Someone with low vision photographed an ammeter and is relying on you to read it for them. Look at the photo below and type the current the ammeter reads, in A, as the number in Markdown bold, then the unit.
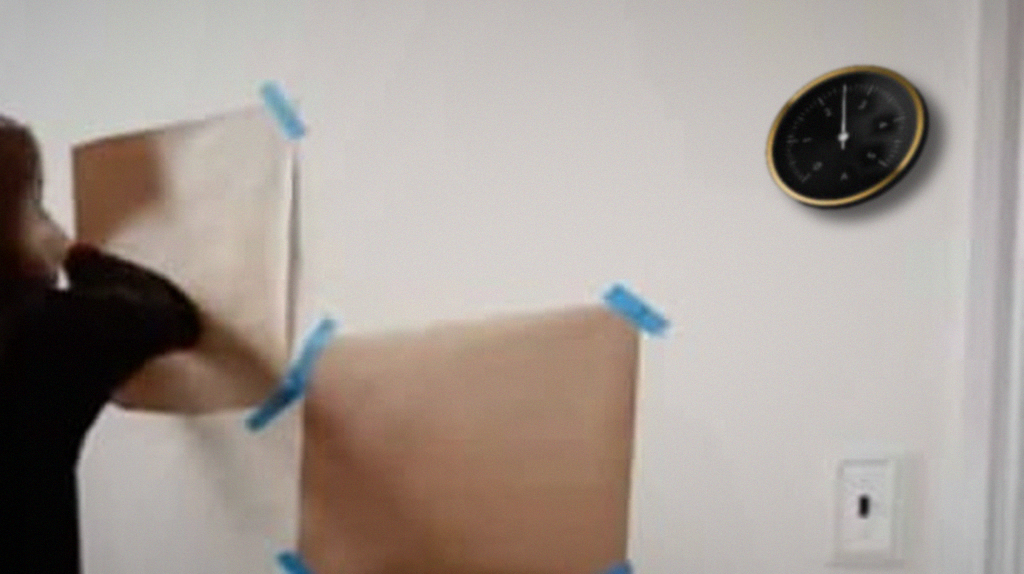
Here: **2.5** A
